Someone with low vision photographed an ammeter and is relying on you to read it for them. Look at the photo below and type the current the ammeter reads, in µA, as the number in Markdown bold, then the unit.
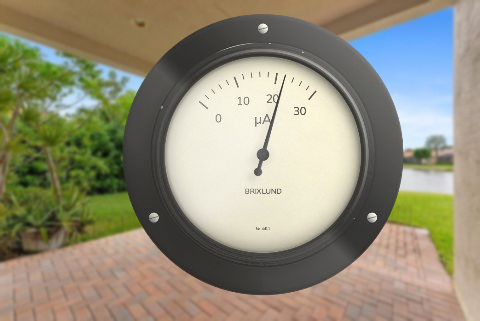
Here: **22** µA
